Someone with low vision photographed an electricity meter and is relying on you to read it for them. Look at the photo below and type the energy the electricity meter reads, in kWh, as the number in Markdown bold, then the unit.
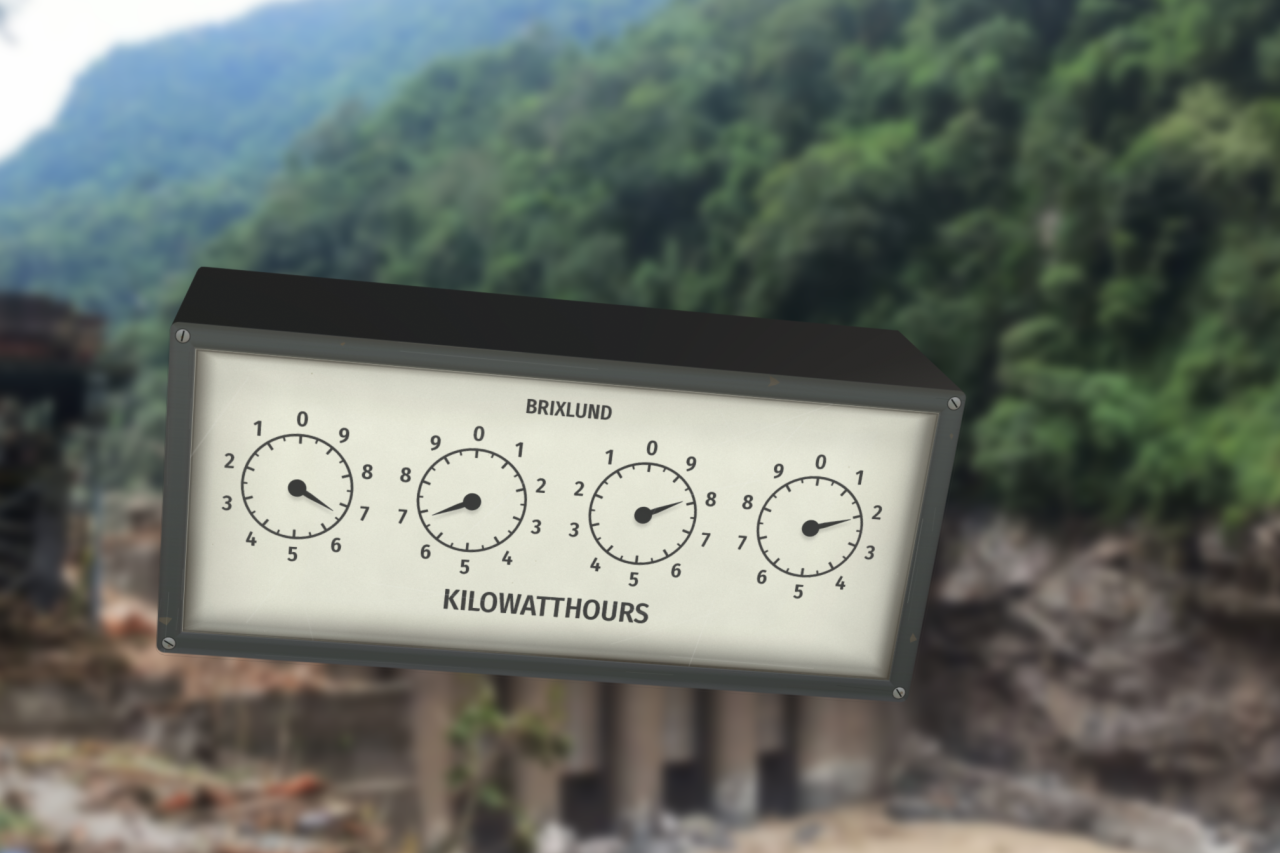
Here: **6682** kWh
